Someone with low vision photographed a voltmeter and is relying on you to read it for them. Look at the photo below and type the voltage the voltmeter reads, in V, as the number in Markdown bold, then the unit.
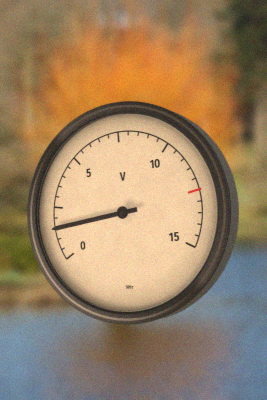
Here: **1.5** V
